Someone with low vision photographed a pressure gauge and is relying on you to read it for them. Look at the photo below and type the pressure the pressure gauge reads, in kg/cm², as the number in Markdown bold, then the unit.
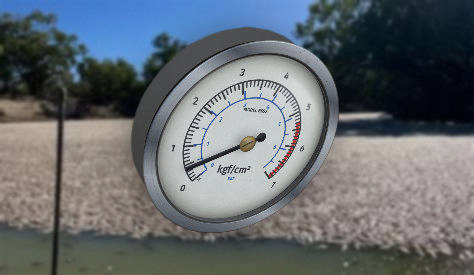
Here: **0.5** kg/cm²
